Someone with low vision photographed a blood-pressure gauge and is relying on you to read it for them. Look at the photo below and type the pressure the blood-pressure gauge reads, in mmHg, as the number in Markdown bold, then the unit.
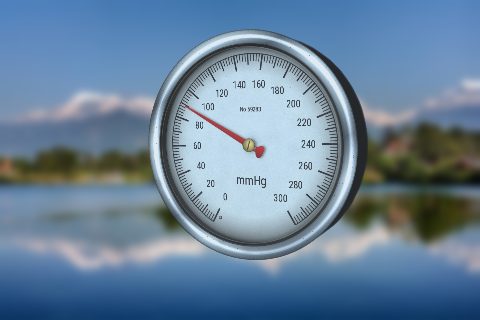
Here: **90** mmHg
